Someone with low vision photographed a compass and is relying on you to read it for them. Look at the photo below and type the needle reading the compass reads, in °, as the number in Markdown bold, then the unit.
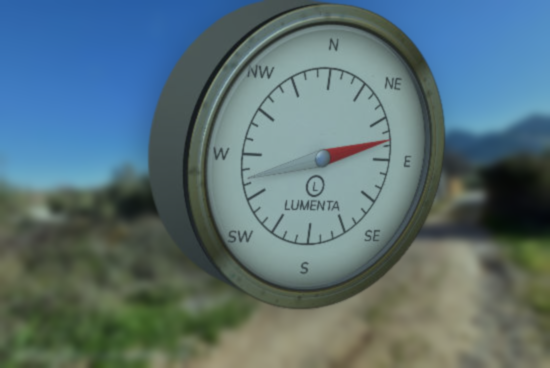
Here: **75** °
